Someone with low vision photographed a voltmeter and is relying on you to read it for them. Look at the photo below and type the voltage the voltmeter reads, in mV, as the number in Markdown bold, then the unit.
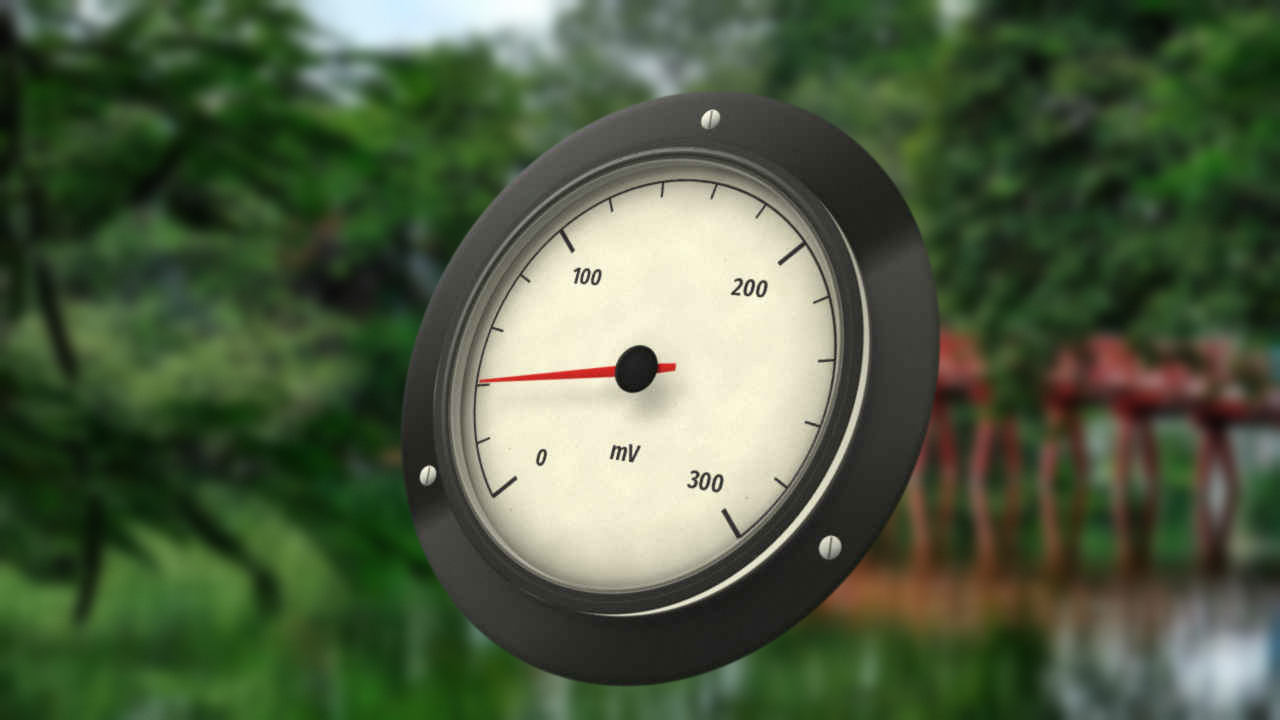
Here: **40** mV
